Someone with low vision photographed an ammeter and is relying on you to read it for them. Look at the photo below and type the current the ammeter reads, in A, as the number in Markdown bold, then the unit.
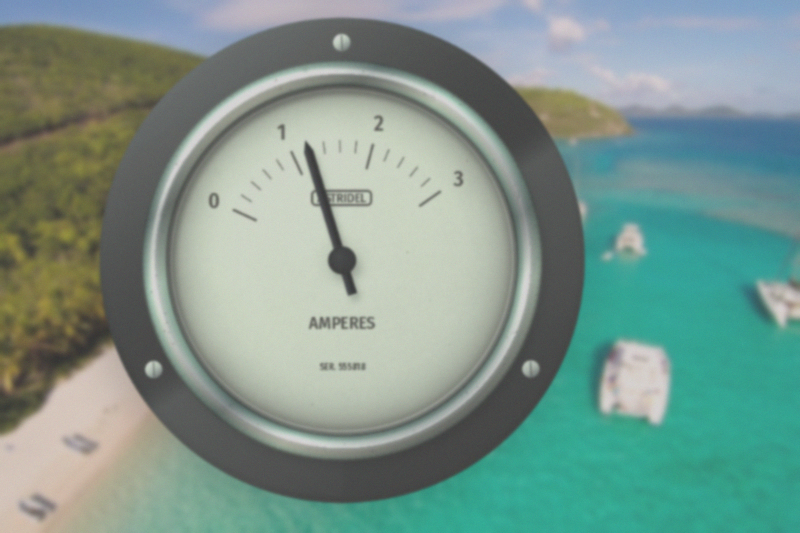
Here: **1.2** A
